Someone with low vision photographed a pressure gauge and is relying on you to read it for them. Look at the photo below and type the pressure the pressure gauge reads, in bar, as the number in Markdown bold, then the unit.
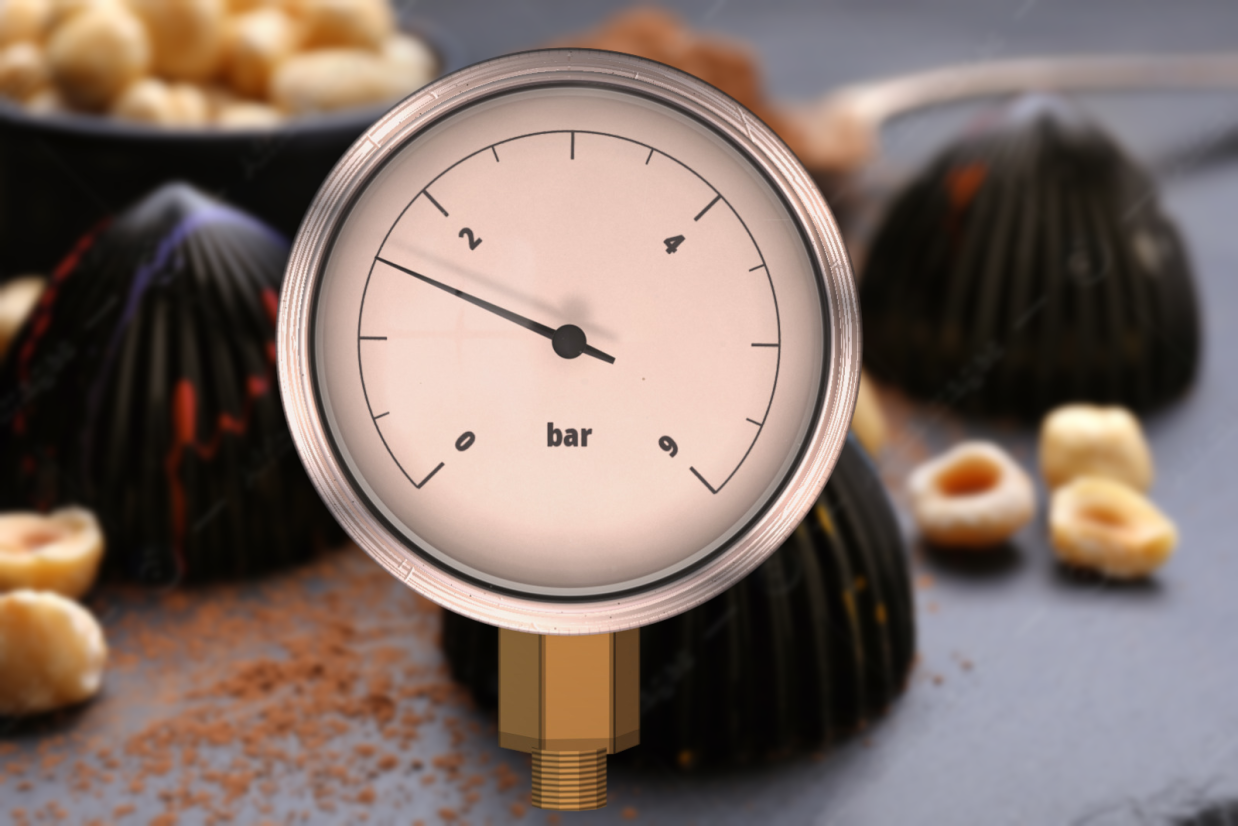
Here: **1.5** bar
